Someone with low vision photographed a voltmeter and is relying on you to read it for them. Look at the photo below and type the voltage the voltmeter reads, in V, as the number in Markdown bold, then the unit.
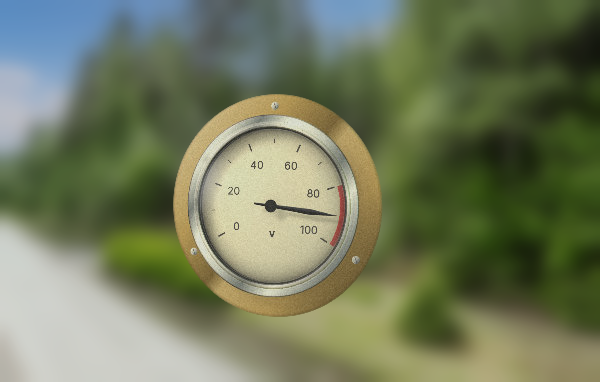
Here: **90** V
